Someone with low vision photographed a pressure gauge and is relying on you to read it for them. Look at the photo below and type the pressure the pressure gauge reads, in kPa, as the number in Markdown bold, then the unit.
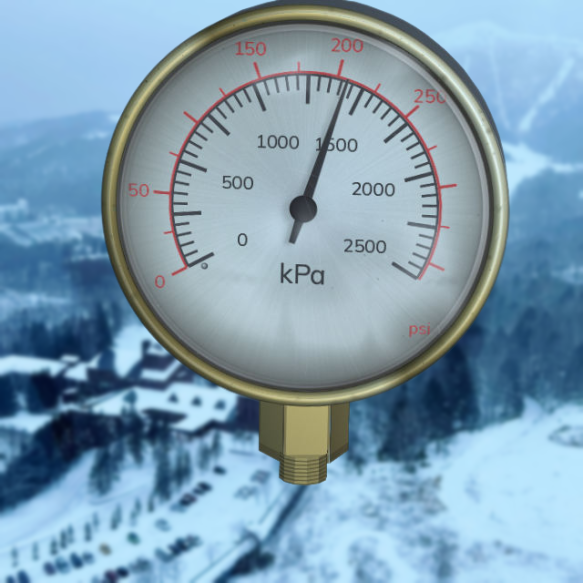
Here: **1425** kPa
